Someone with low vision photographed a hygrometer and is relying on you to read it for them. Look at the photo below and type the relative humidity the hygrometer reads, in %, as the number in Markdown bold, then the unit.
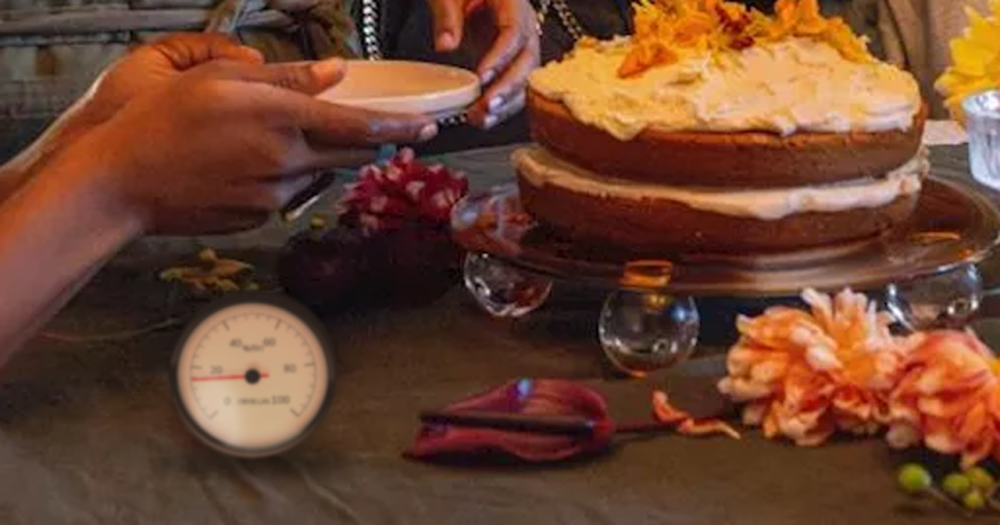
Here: **16** %
